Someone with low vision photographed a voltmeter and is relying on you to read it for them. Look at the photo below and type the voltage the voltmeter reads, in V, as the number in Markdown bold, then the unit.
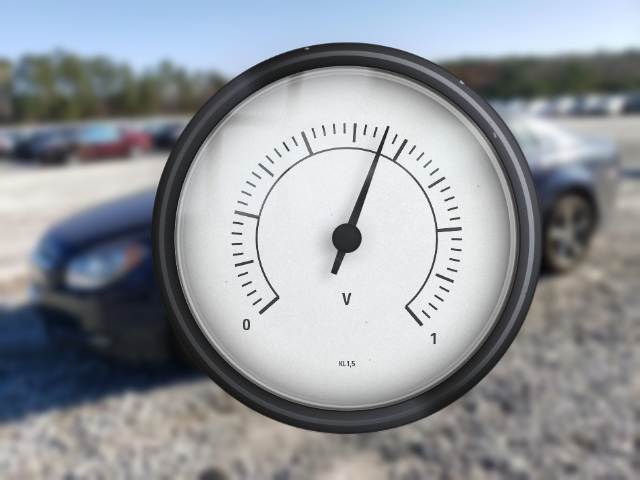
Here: **0.56** V
